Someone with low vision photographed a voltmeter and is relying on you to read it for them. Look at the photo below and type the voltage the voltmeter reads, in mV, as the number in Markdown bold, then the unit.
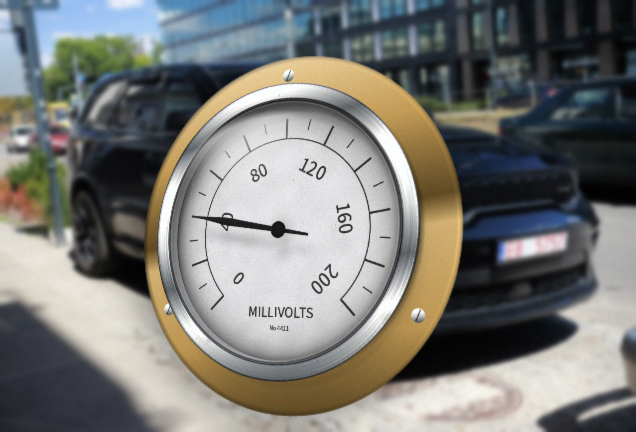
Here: **40** mV
